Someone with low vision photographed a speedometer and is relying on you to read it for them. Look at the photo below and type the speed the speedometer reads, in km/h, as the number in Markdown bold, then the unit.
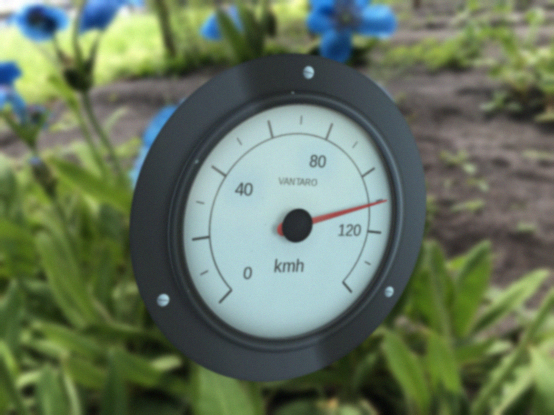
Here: **110** km/h
